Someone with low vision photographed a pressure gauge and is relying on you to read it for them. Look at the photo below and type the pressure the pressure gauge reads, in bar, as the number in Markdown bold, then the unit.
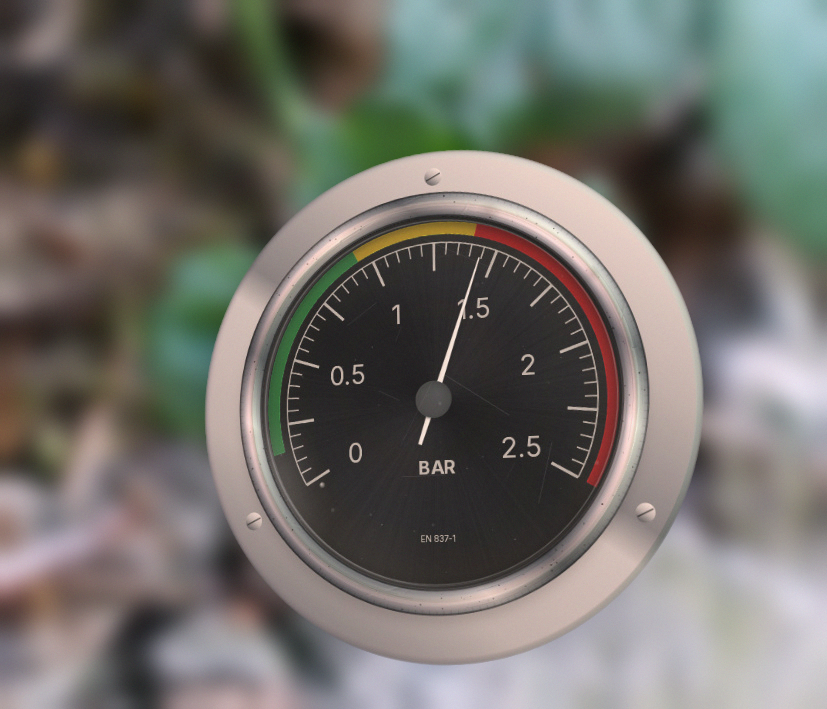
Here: **1.45** bar
